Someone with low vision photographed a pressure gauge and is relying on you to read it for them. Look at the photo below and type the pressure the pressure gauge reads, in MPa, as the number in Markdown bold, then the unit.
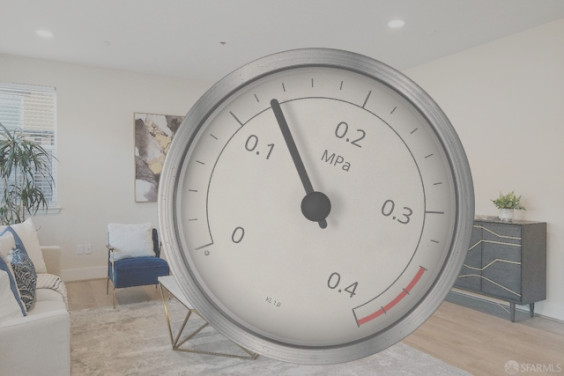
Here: **0.13** MPa
